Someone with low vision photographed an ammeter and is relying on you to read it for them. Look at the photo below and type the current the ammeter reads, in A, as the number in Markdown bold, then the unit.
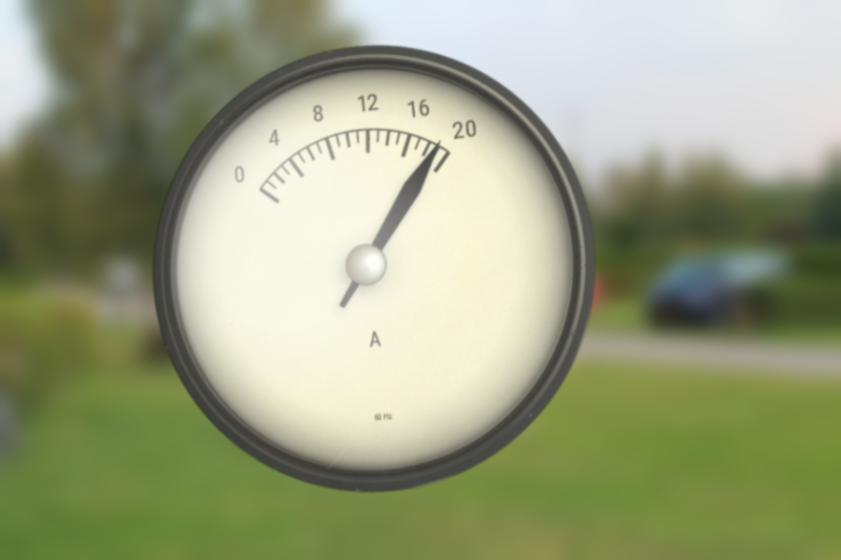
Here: **19** A
